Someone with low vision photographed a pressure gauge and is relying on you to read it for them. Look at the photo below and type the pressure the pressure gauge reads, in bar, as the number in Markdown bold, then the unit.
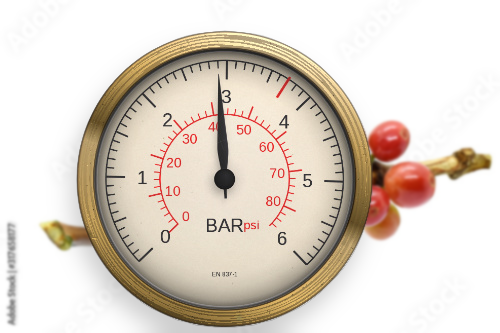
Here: **2.9** bar
